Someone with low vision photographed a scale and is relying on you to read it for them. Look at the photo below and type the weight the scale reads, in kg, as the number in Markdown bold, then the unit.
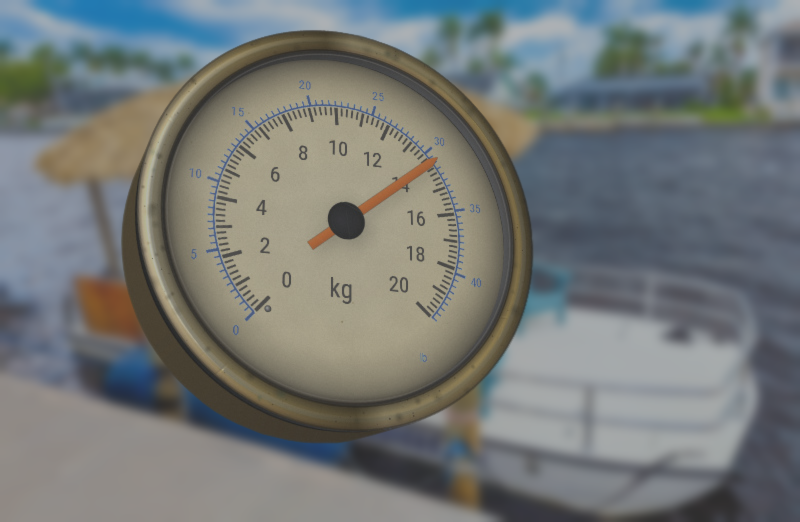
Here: **14** kg
